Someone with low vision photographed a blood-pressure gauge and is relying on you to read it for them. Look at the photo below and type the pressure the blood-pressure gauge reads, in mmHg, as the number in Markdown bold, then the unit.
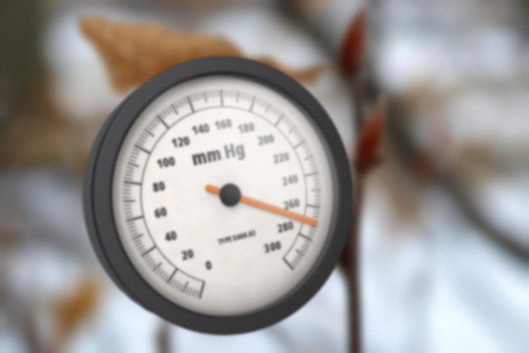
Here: **270** mmHg
